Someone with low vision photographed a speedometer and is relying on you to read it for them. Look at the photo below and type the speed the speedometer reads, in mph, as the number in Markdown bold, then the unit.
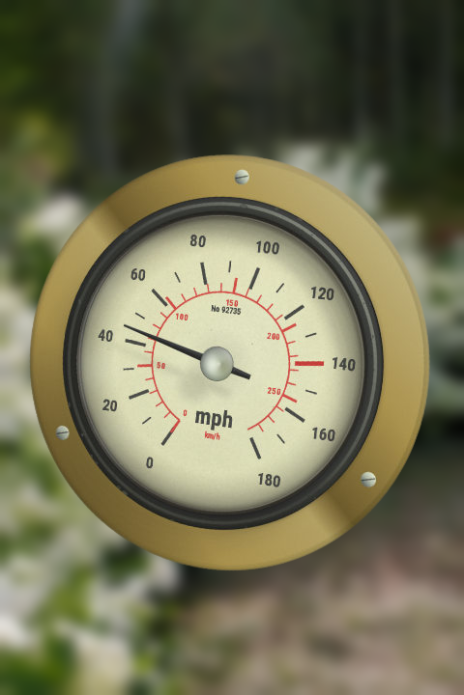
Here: **45** mph
